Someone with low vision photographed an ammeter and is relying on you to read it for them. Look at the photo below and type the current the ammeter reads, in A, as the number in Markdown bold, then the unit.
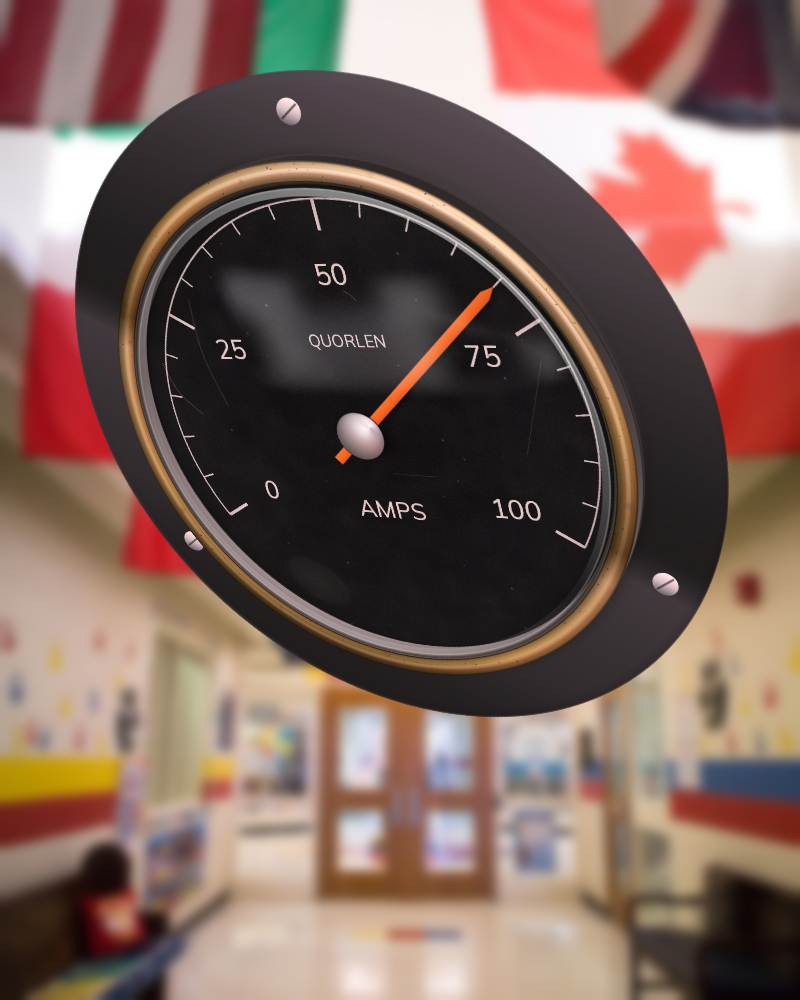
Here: **70** A
